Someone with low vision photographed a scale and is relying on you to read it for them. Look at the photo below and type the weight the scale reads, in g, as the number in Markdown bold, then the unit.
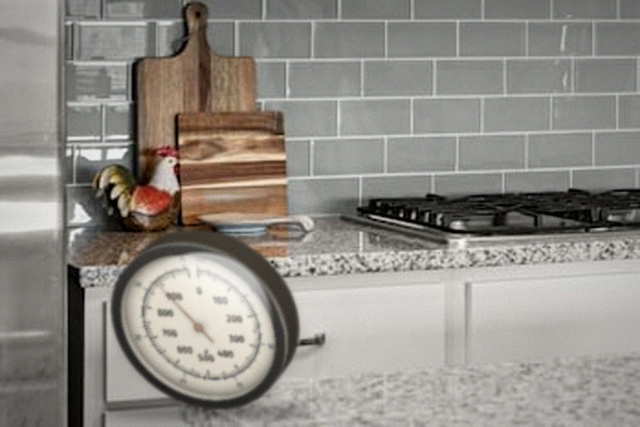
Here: **900** g
